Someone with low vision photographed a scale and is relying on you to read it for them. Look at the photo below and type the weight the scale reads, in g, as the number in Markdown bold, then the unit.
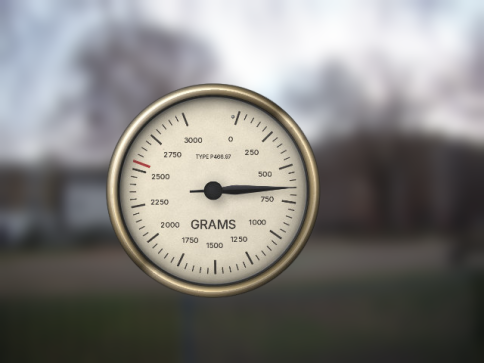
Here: **650** g
